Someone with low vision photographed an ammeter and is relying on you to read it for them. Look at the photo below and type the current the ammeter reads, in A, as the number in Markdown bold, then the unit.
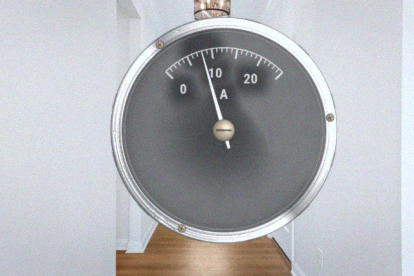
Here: **8** A
